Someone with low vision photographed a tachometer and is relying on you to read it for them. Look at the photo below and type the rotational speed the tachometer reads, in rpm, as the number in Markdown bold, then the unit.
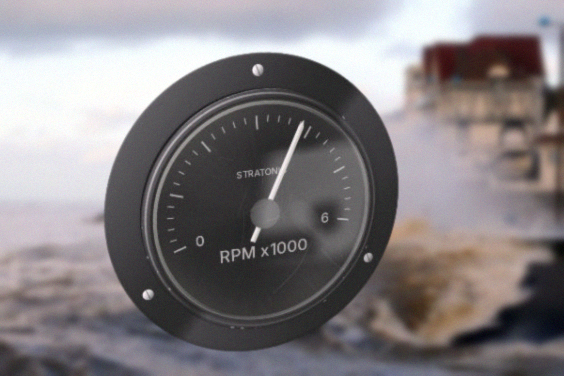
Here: **3800** rpm
